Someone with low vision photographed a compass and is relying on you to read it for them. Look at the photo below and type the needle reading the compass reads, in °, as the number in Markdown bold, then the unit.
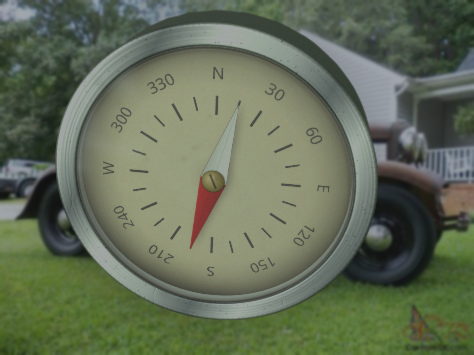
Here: **195** °
